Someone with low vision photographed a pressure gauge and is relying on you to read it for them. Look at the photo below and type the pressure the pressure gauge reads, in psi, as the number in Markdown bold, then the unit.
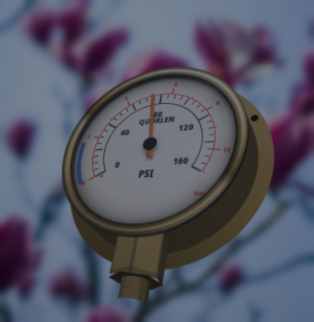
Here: **75** psi
